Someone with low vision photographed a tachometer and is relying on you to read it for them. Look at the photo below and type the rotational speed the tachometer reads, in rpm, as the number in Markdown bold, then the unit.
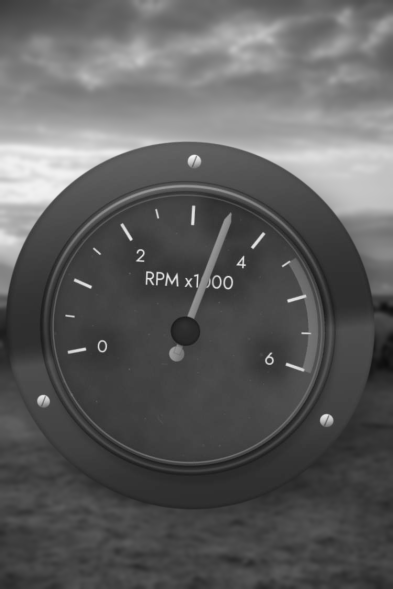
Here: **3500** rpm
